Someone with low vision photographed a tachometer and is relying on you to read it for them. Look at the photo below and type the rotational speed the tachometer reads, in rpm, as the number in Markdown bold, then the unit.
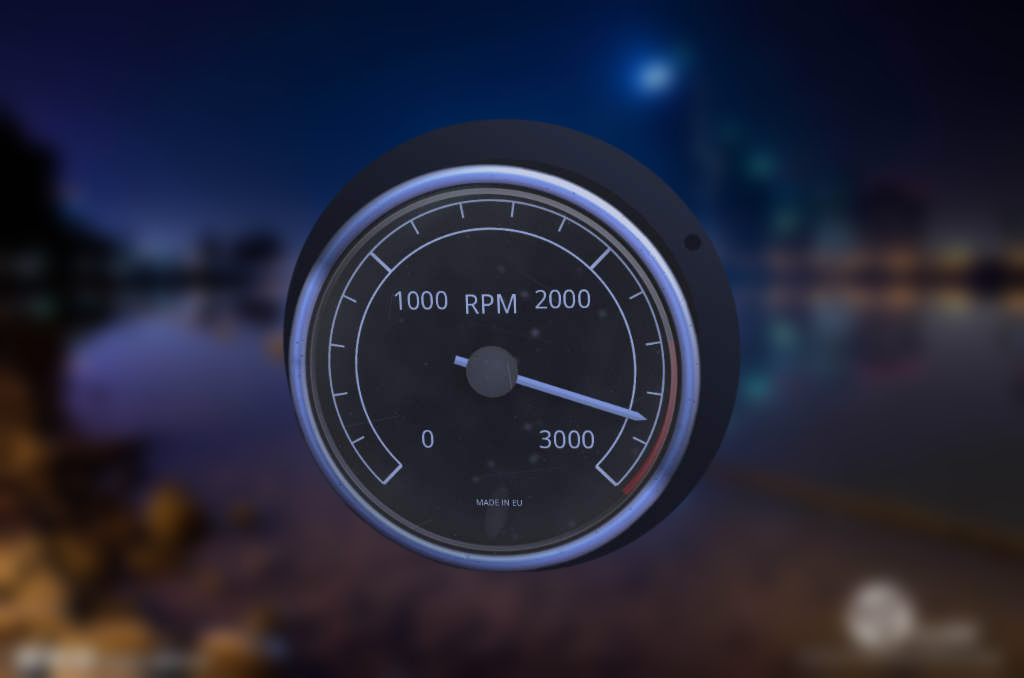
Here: **2700** rpm
